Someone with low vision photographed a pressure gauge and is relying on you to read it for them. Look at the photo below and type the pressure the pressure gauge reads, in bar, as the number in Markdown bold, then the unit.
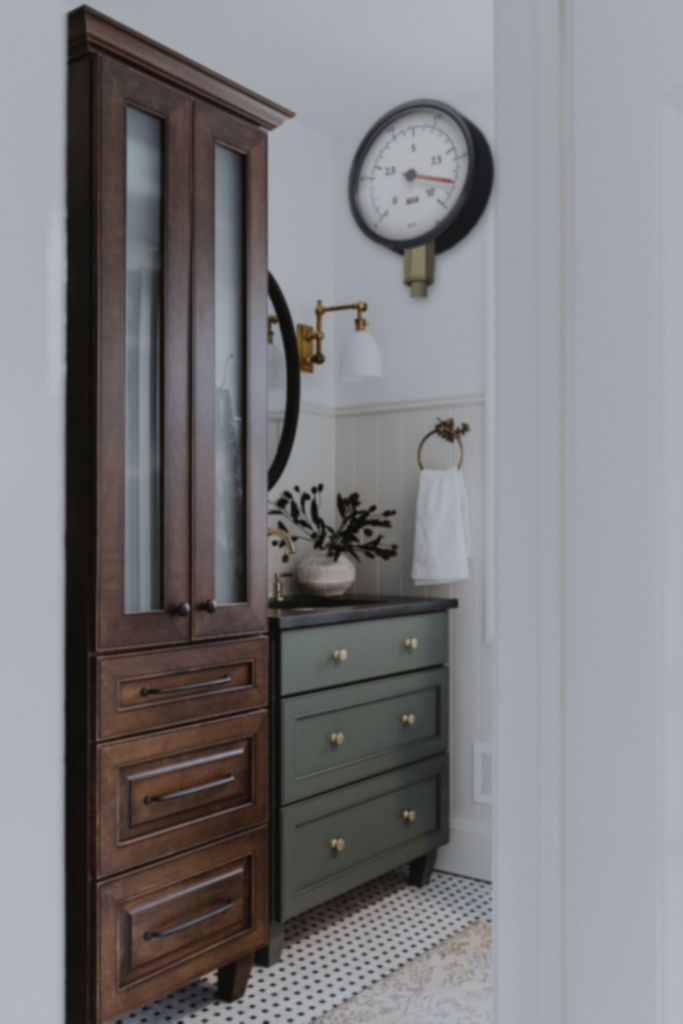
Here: **9** bar
